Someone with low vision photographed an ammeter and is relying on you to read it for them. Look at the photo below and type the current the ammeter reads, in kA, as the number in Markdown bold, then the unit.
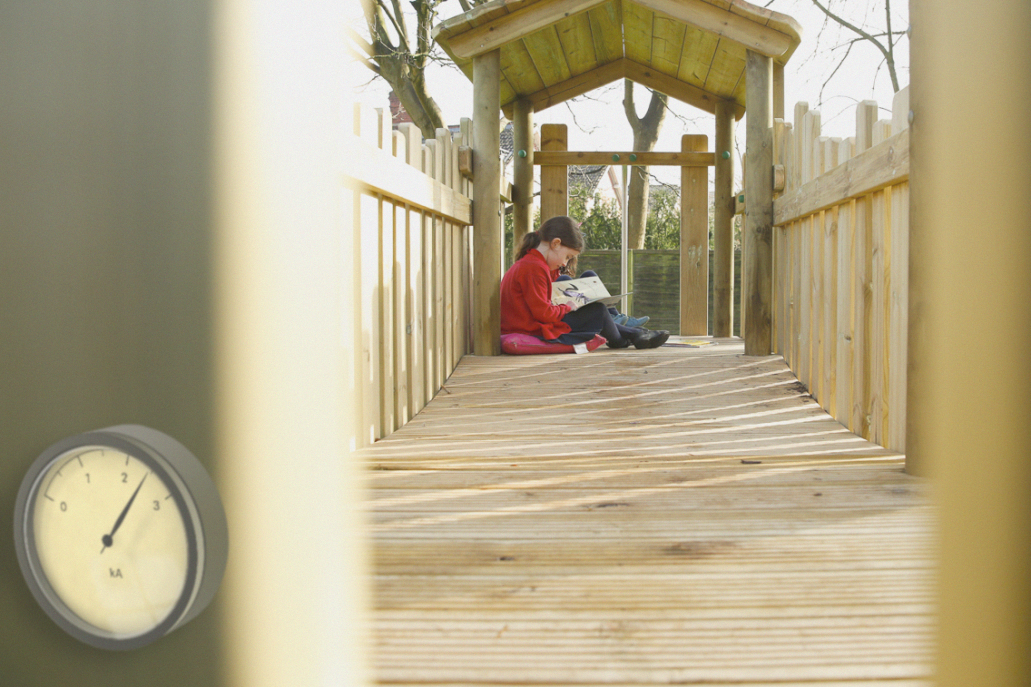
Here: **2.5** kA
